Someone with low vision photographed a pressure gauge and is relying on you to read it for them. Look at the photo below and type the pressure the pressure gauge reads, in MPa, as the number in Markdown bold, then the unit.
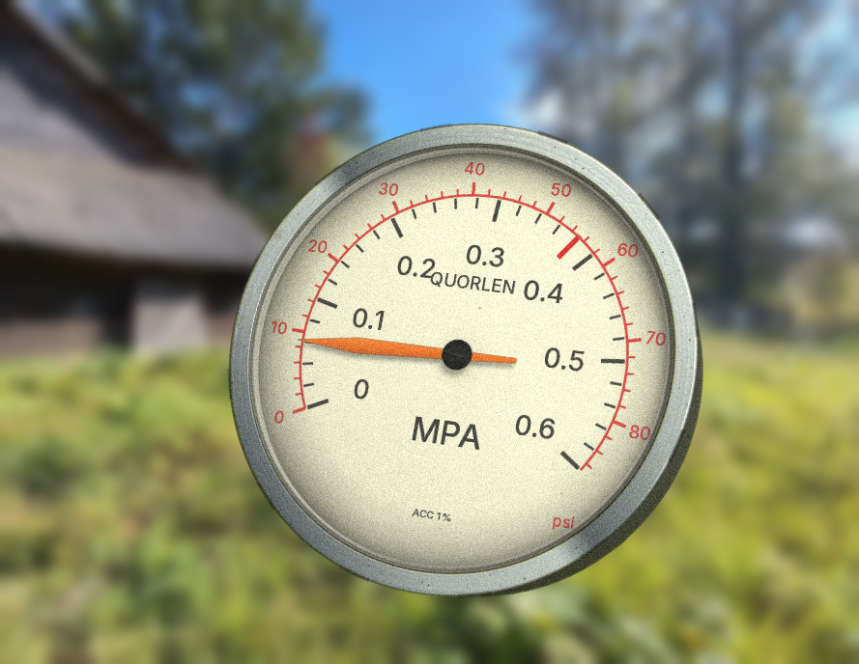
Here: **0.06** MPa
